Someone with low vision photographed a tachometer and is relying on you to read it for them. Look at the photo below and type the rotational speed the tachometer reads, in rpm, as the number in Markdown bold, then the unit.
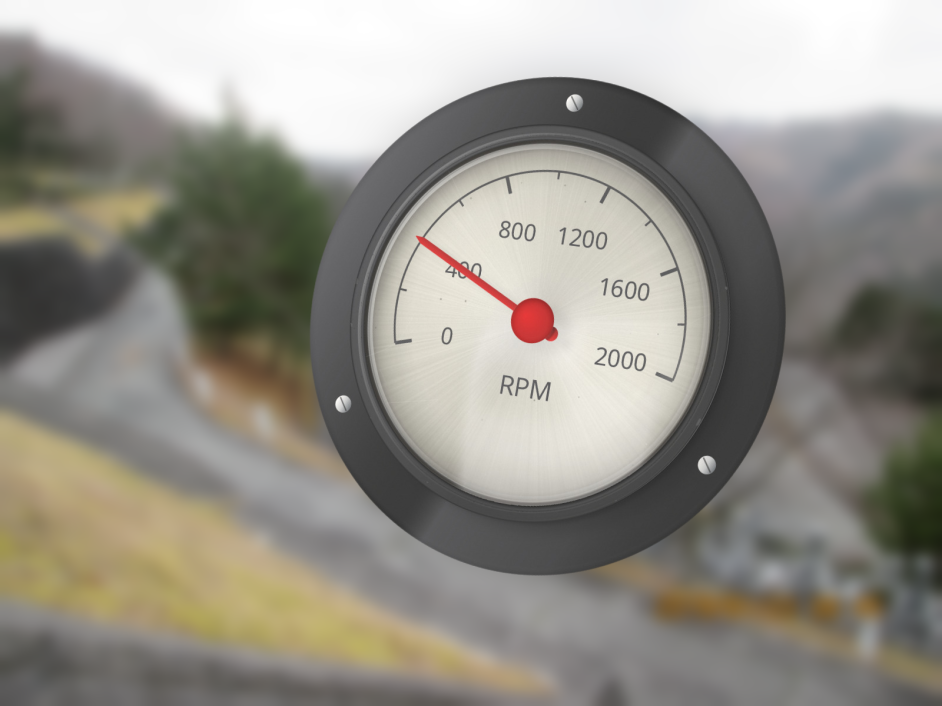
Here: **400** rpm
